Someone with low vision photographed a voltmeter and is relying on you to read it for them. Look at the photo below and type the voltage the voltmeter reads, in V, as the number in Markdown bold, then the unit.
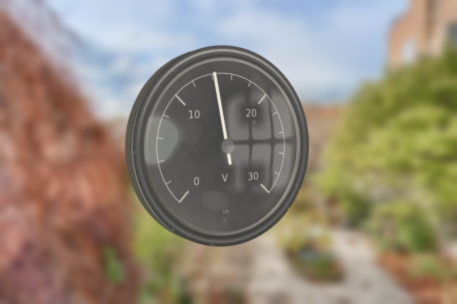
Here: **14** V
